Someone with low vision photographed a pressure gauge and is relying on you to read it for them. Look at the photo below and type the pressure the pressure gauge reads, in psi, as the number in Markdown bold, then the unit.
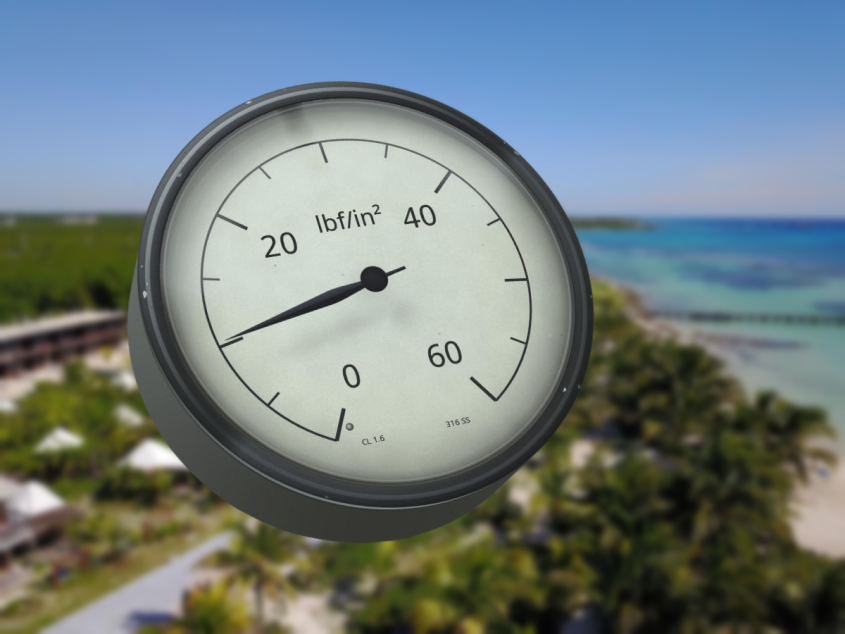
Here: **10** psi
